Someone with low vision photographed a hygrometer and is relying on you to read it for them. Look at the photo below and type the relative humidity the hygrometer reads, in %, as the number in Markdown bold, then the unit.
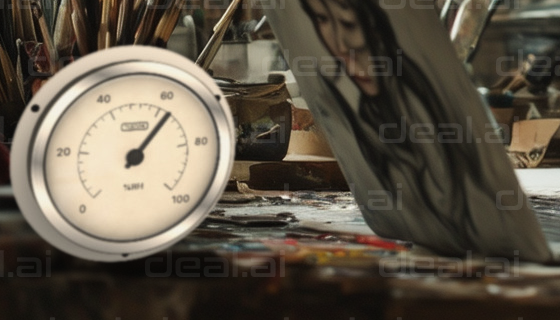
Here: **64** %
